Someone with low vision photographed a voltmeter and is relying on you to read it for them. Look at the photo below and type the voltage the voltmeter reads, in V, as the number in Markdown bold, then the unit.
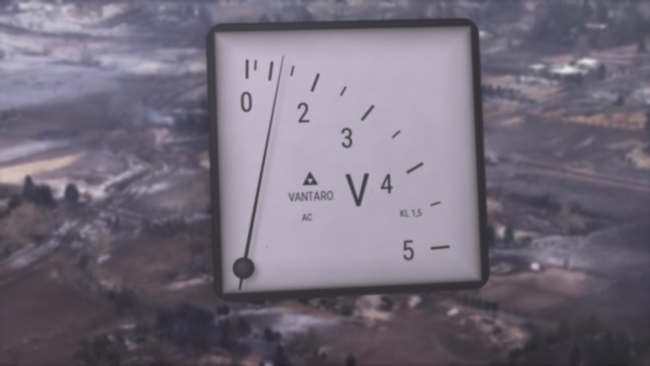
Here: **1.25** V
